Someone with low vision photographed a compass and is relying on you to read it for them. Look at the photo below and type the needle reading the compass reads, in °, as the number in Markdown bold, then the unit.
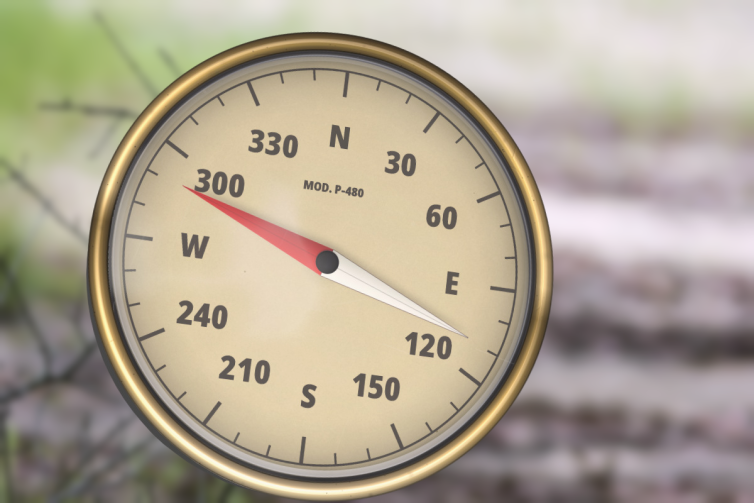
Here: **290** °
